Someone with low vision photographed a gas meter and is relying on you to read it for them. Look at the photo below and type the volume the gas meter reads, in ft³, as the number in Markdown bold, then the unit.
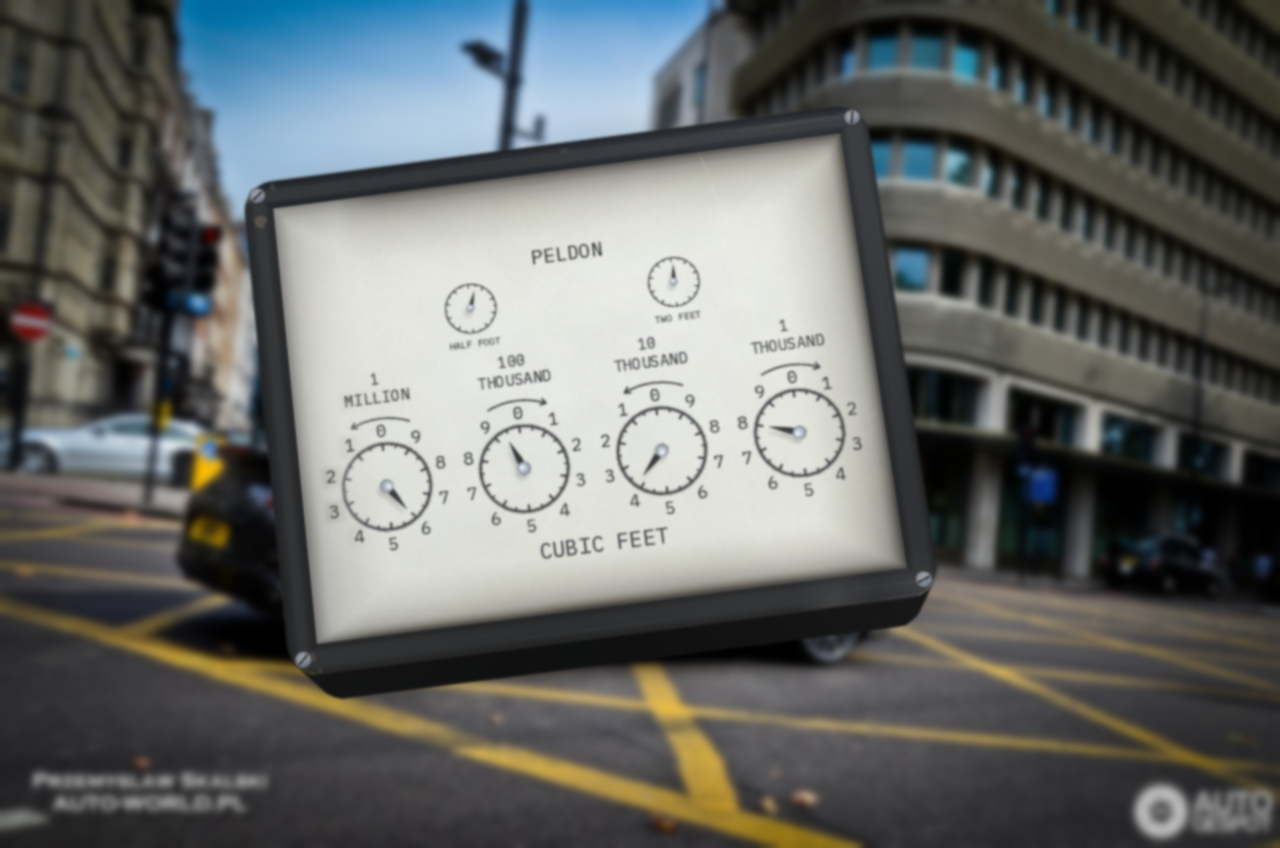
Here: **593800** ft³
